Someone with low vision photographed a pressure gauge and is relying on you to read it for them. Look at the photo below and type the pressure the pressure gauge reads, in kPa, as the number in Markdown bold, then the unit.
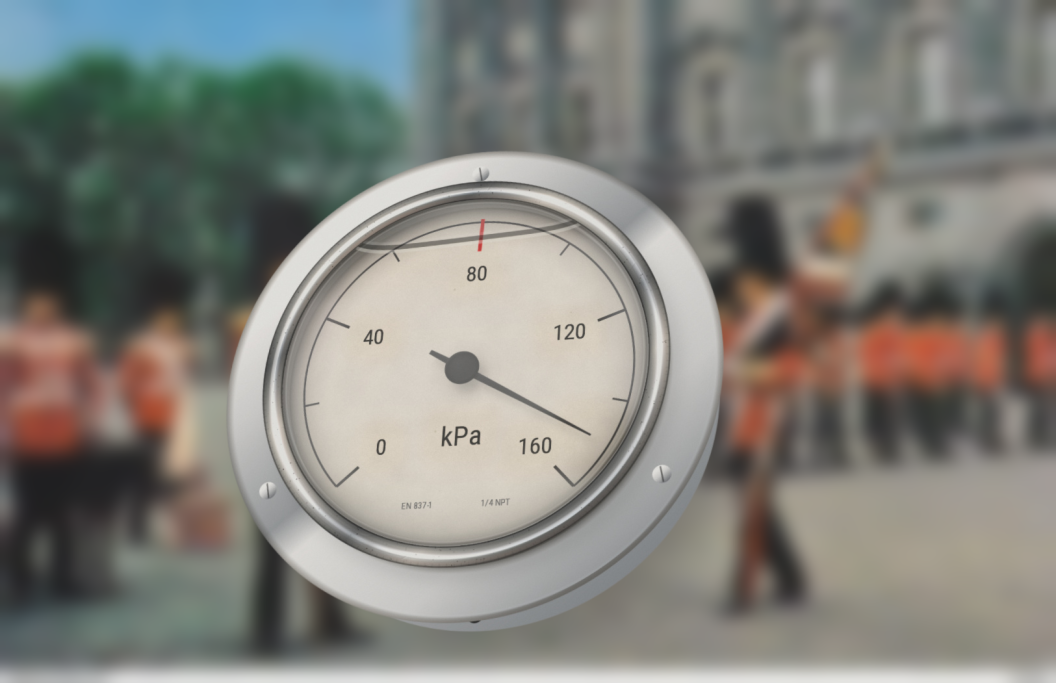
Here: **150** kPa
